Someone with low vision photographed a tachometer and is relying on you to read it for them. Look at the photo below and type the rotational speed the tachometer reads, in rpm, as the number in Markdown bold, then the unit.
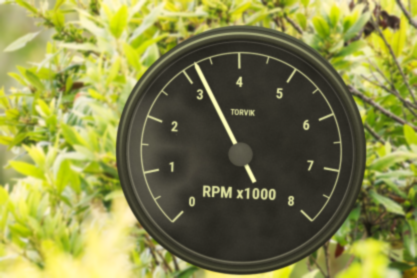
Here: **3250** rpm
